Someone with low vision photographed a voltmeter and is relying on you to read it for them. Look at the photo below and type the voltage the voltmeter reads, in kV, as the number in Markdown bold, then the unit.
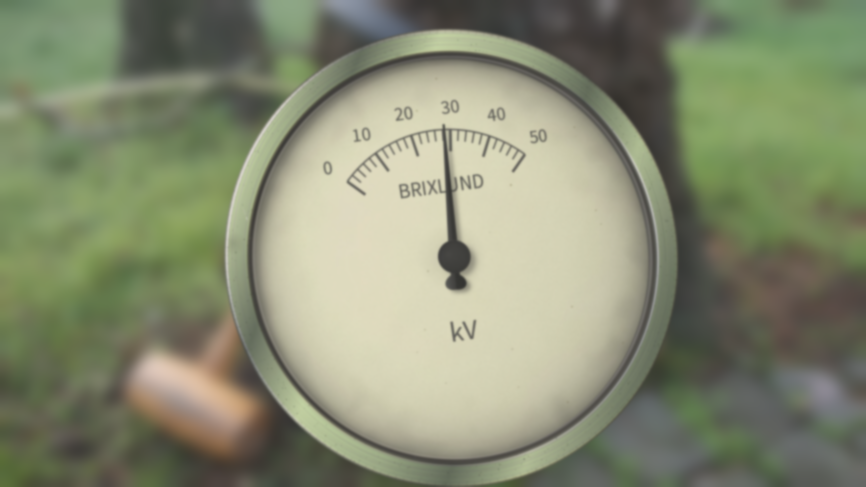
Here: **28** kV
